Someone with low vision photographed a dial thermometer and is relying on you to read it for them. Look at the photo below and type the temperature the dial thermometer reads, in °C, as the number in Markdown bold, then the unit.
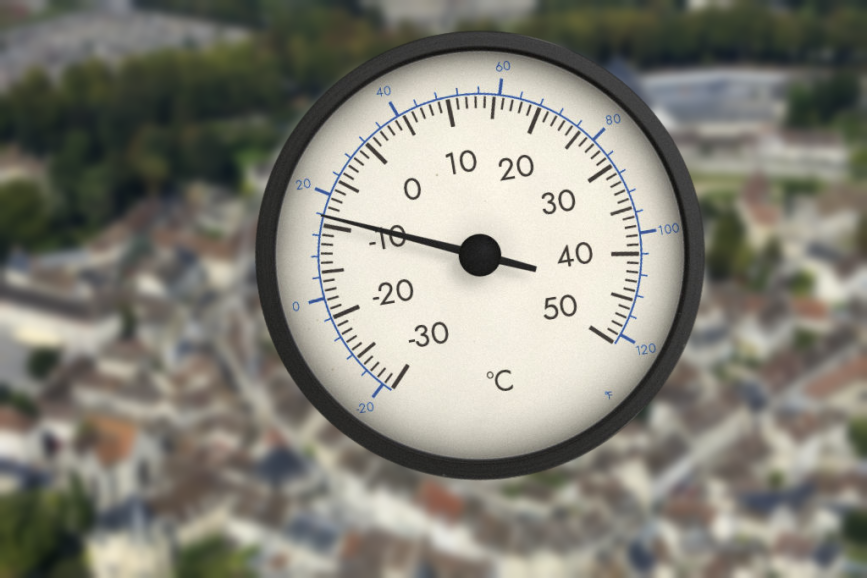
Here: **-9** °C
